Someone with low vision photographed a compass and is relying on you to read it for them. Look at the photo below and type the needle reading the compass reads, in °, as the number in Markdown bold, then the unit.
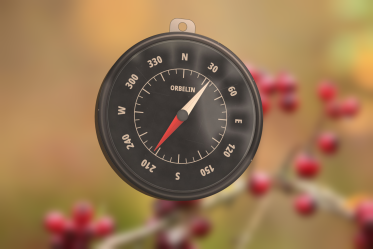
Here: **215** °
